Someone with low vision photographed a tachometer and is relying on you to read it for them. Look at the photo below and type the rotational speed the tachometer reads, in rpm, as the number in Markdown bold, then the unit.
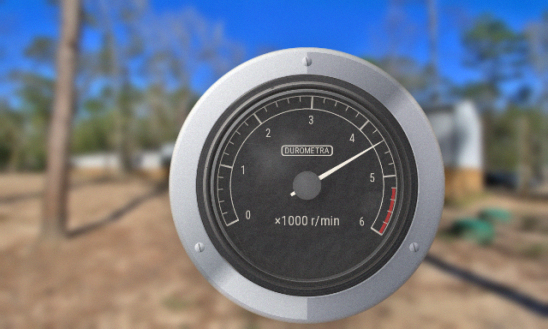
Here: **4400** rpm
